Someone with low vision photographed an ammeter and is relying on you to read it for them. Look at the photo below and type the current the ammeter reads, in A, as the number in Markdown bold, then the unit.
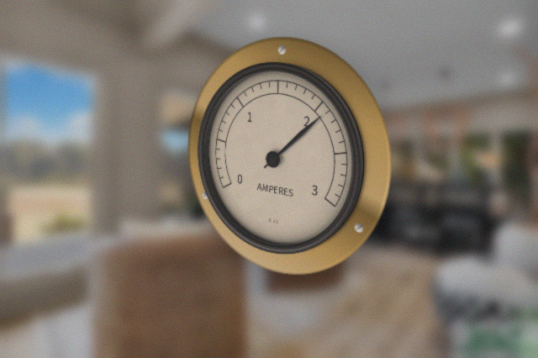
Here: **2.1** A
